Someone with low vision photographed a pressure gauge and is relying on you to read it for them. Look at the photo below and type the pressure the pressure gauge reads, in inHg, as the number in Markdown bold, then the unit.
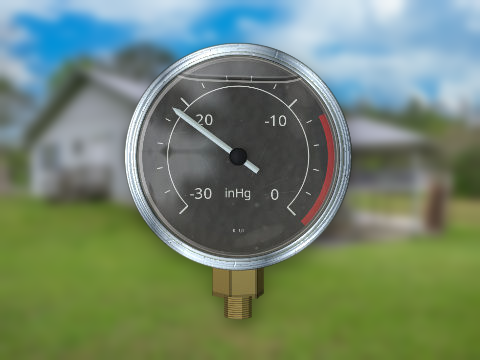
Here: **-21** inHg
